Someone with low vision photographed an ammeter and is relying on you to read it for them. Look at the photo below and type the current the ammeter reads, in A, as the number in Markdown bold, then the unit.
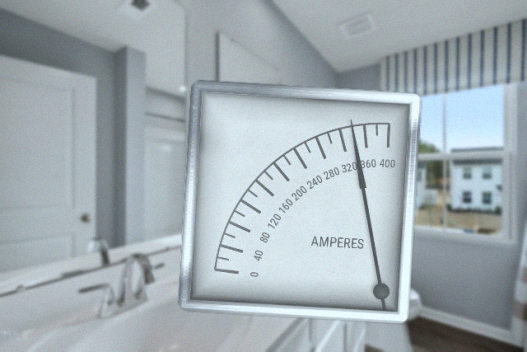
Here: **340** A
